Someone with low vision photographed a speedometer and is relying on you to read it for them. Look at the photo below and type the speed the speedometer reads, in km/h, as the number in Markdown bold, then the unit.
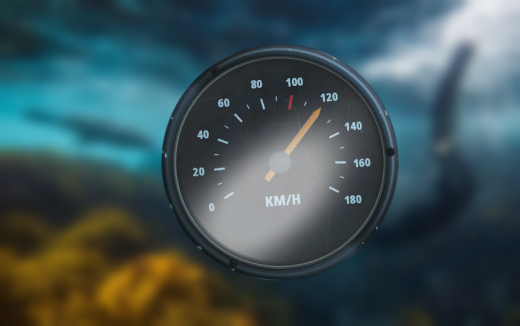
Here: **120** km/h
